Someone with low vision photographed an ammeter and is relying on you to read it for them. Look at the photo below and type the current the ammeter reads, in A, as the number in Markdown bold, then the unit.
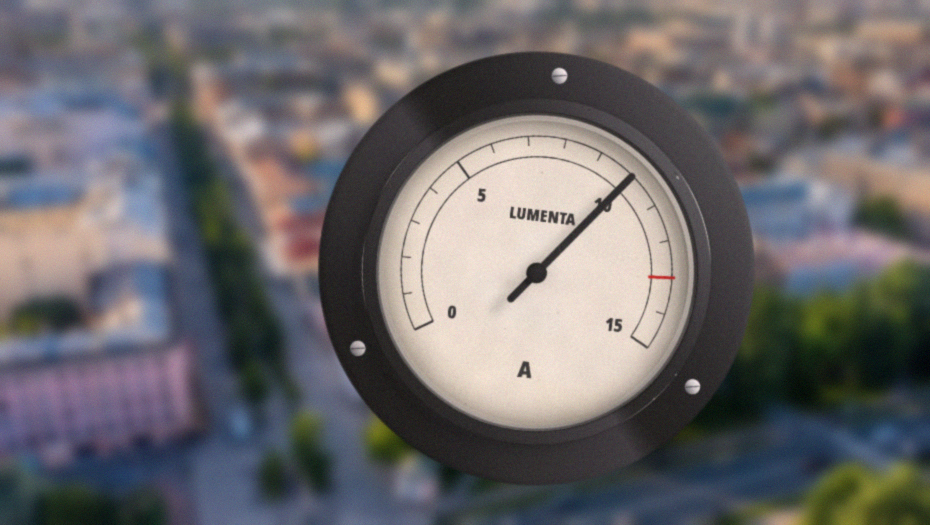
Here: **10** A
